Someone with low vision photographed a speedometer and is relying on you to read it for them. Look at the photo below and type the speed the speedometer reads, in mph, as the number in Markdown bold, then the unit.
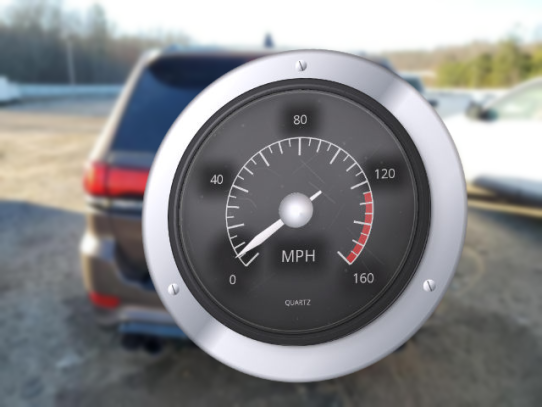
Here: **5** mph
